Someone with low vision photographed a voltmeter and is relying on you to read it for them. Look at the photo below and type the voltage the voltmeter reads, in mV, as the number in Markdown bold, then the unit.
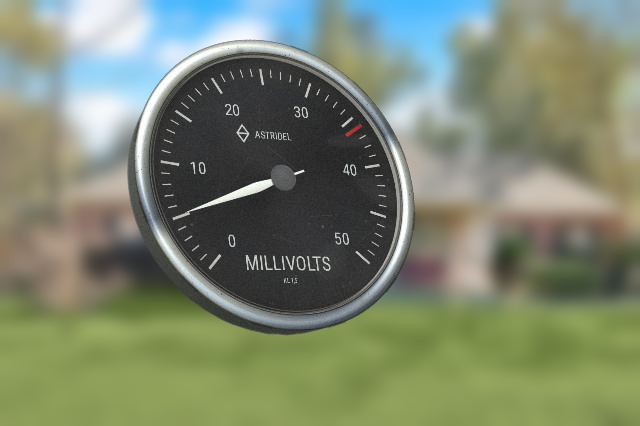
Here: **5** mV
